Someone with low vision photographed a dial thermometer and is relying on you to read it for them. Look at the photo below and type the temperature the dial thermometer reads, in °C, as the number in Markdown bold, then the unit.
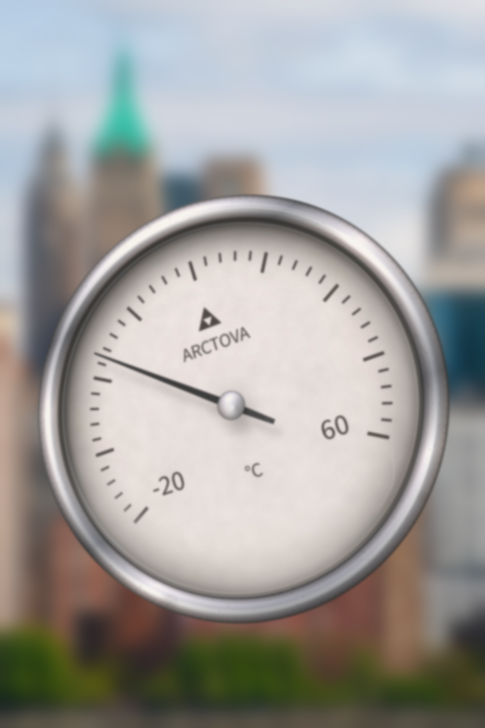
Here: **3** °C
